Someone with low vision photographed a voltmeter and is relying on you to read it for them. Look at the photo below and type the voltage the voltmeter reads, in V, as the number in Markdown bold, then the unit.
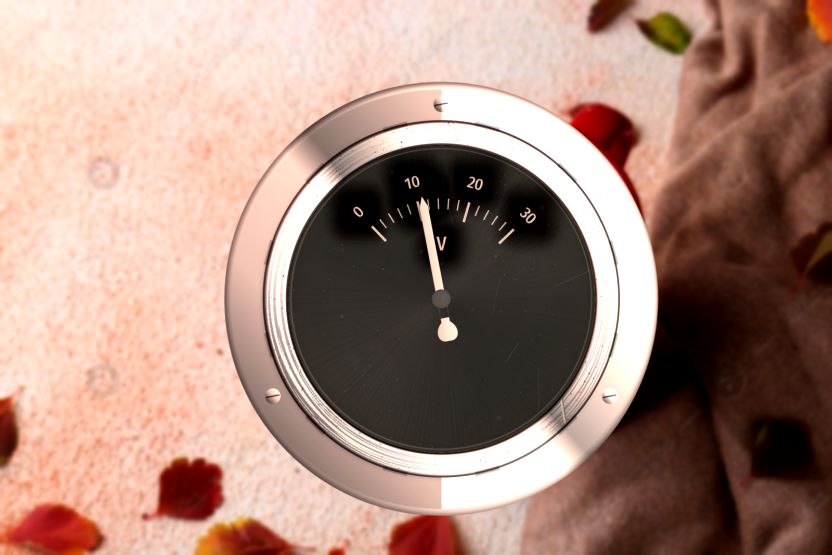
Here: **11** V
